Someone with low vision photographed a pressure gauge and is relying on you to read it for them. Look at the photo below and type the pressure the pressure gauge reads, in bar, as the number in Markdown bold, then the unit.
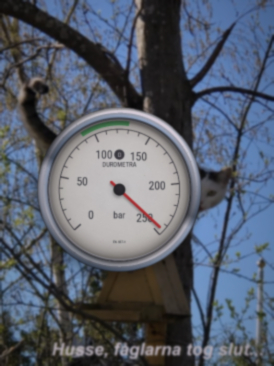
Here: **245** bar
